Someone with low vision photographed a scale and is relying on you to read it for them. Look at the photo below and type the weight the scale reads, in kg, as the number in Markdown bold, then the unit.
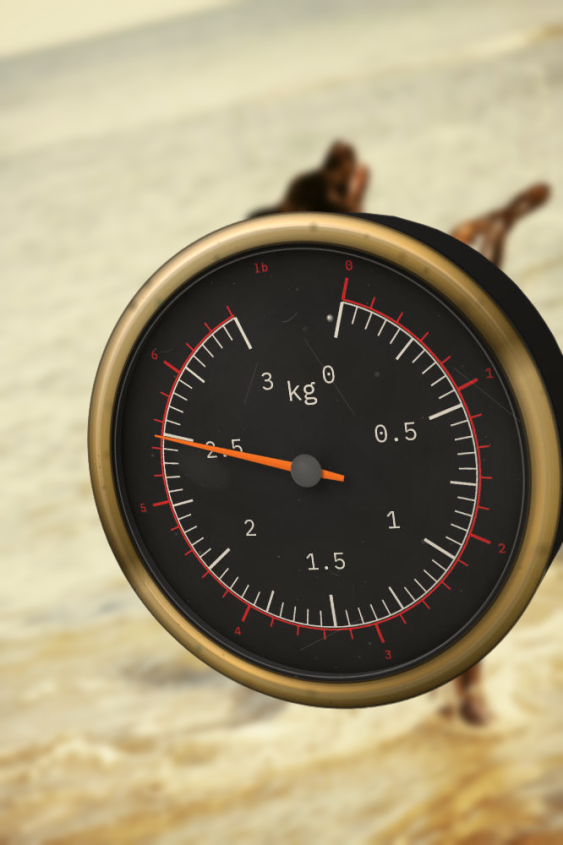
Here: **2.5** kg
